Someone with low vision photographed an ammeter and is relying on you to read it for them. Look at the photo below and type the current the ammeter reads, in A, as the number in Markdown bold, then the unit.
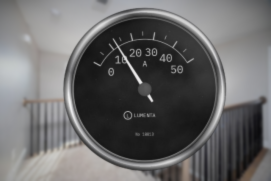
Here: **12.5** A
